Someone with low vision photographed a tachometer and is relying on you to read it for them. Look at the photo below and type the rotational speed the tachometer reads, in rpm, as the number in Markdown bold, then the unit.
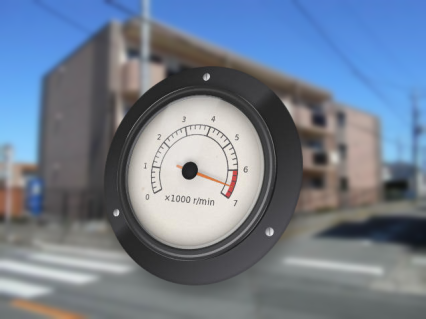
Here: **6600** rpm
